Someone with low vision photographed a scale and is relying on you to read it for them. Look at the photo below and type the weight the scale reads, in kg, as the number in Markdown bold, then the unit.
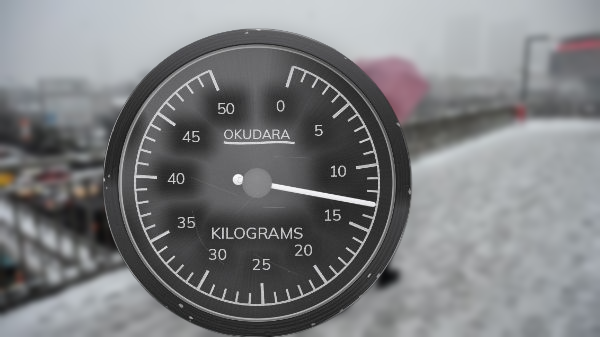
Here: **13** kg
